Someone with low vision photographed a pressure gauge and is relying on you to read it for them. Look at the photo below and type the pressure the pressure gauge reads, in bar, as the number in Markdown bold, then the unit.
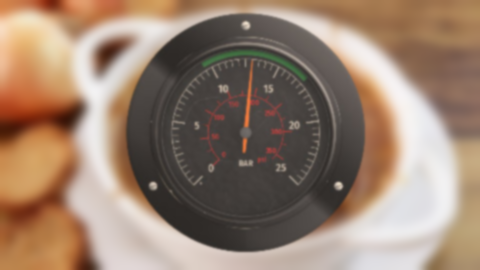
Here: **13** bar
